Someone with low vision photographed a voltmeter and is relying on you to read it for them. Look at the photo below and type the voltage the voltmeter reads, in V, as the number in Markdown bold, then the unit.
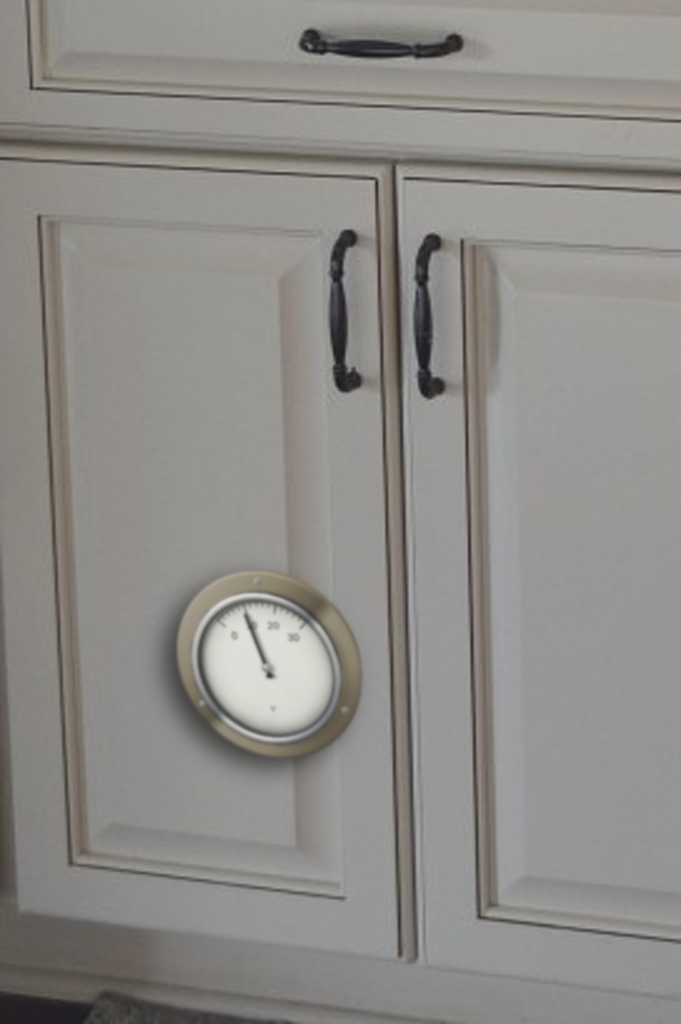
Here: **10** V
